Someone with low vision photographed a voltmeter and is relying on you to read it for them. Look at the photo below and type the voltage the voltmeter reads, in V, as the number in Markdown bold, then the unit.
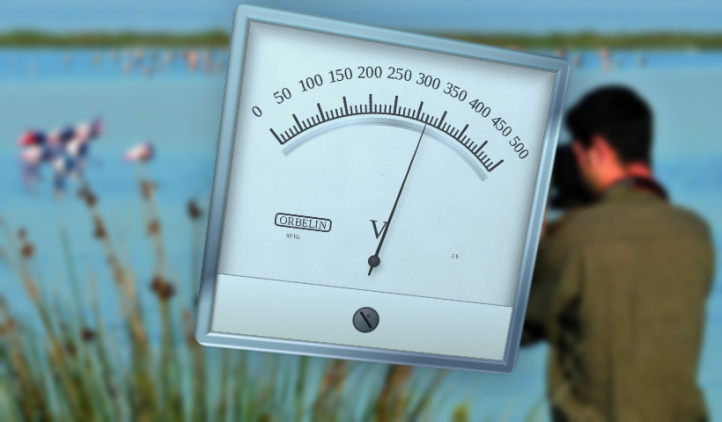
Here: **320** V
